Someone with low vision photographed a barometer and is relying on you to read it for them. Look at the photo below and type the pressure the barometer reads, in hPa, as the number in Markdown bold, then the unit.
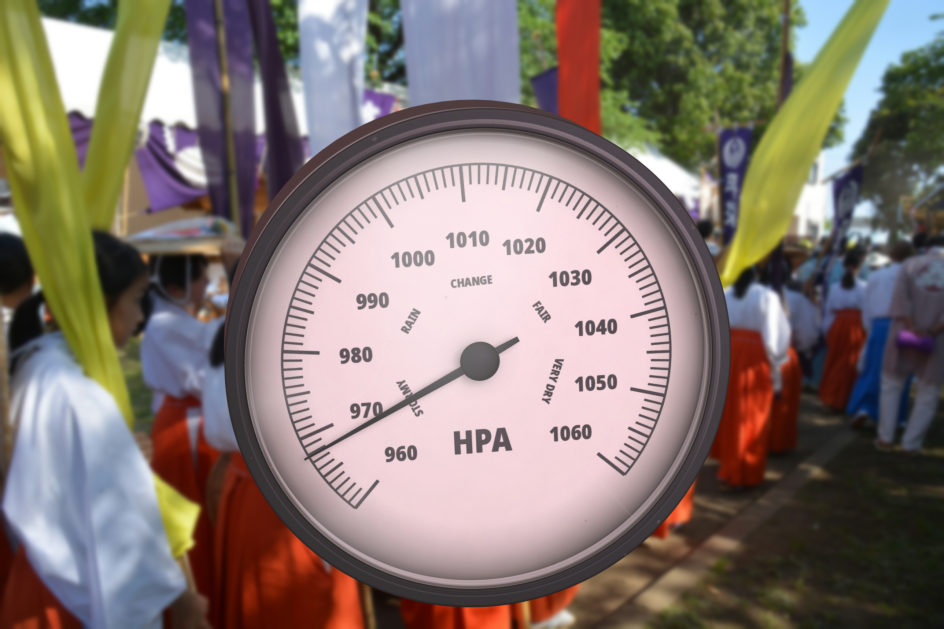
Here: **968** hPa
